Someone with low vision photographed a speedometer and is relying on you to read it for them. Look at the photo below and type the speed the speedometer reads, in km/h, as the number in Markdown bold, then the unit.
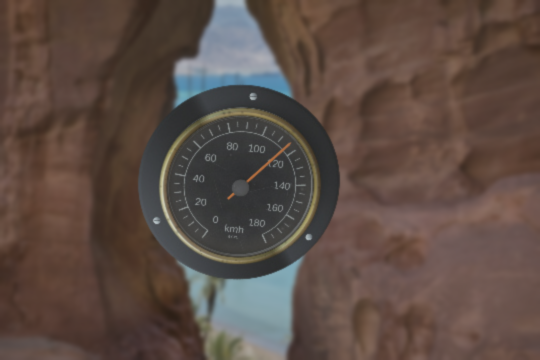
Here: **115** km/h
